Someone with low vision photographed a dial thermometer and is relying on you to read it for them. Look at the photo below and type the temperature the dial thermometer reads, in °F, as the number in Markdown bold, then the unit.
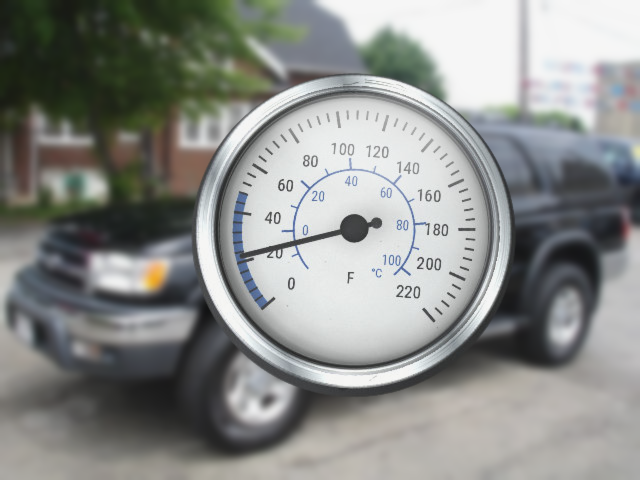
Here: **22** °F
